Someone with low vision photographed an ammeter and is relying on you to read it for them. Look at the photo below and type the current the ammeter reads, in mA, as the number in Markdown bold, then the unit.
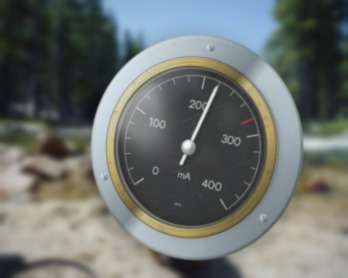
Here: **220** mA
